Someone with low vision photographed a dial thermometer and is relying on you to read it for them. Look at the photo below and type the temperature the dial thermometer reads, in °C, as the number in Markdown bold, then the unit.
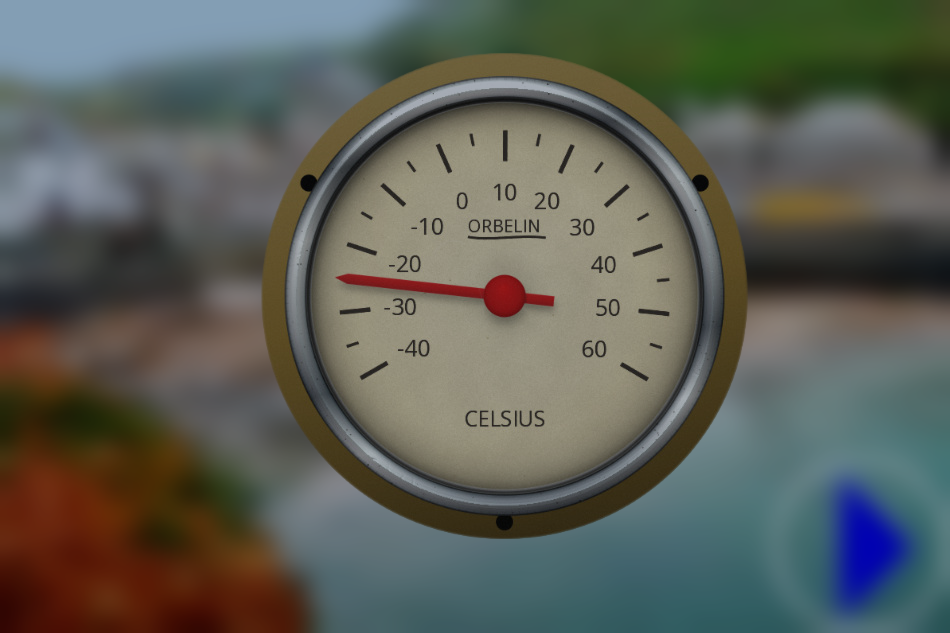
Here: **-25** °C
